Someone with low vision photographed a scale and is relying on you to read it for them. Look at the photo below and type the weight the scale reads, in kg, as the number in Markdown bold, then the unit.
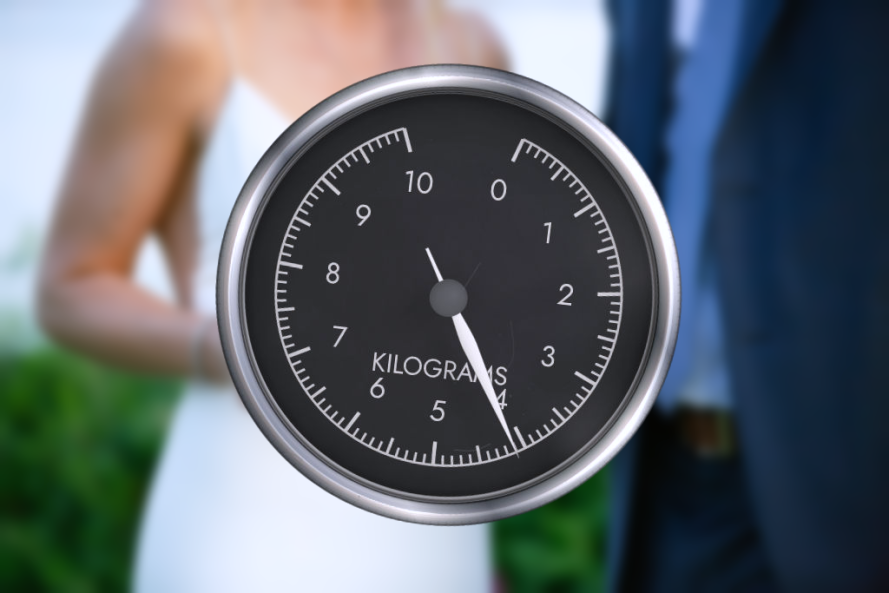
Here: **4.1** kg
